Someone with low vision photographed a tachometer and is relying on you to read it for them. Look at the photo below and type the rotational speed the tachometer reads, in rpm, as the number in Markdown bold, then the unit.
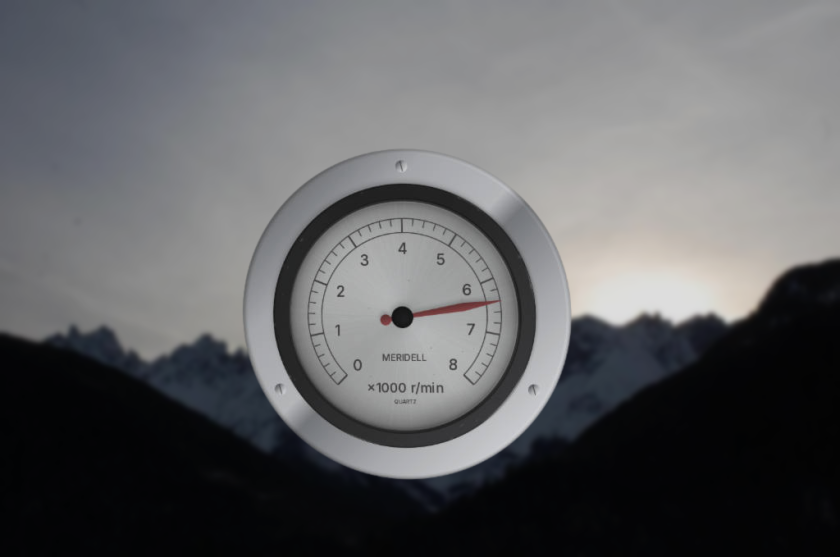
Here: **6400** rpm
